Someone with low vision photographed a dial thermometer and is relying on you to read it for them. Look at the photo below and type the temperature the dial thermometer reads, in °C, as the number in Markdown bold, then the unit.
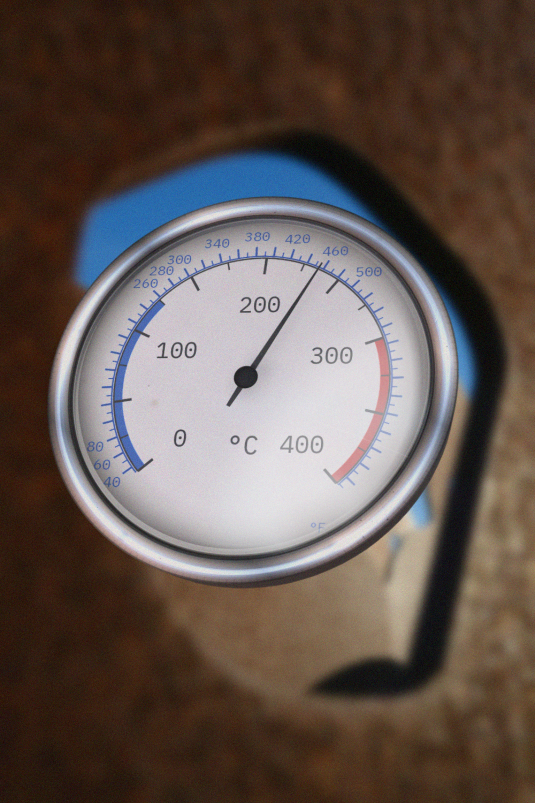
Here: **237.5** °C
